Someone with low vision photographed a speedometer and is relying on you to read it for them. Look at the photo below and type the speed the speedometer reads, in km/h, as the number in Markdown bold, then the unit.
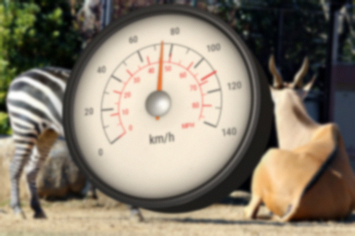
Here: **75** km/h
